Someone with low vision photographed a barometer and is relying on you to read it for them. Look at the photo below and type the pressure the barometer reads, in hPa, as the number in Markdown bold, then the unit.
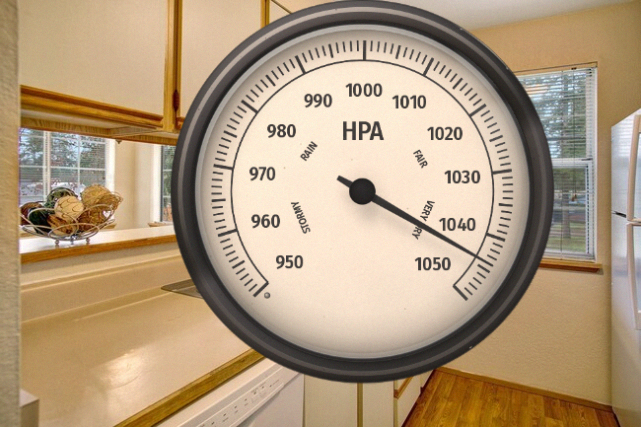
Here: **1044** hPa
